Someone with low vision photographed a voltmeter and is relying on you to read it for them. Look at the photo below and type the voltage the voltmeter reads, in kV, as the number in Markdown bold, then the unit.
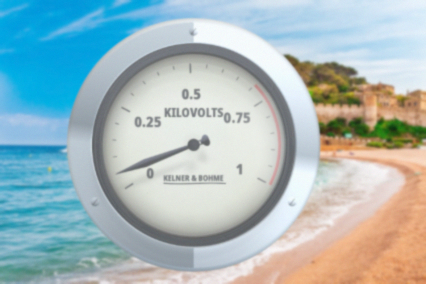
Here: **0.05** kV
